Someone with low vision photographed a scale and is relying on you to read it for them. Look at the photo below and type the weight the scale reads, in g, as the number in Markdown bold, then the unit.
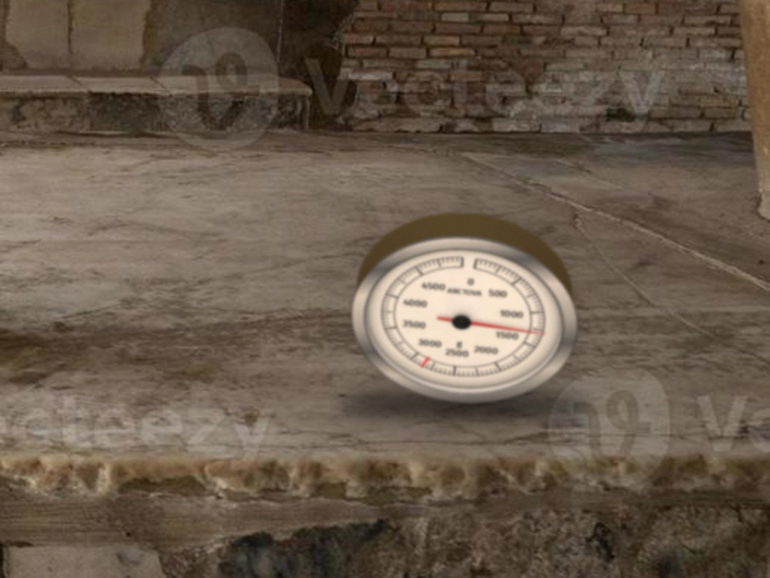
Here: **1250** g
